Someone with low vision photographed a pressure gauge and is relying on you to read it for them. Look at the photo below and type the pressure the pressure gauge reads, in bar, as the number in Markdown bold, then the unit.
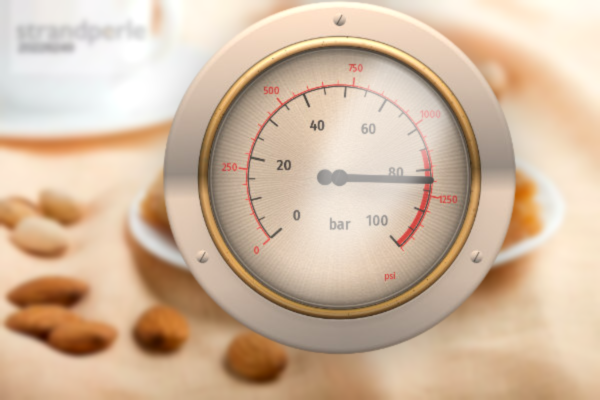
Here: **82.5** bar
